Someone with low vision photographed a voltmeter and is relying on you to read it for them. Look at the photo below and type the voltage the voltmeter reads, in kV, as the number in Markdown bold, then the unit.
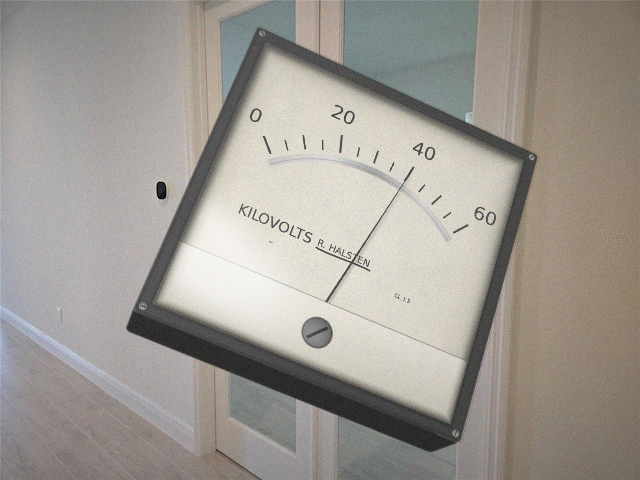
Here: **40** kV
